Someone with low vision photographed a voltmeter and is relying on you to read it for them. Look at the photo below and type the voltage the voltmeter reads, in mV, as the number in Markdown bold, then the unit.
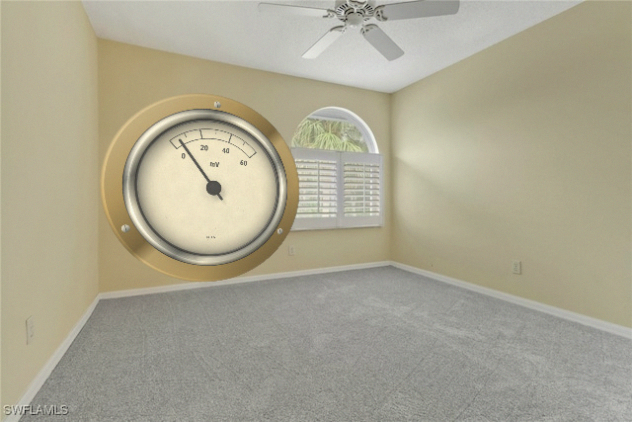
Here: **5** mV
